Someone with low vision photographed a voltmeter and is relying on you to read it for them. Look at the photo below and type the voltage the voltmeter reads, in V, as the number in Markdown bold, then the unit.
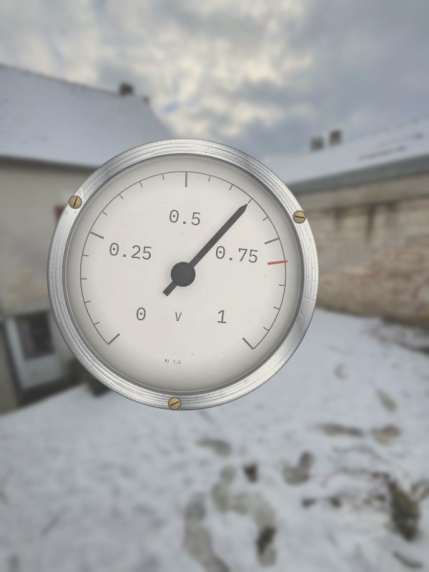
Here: **0.65** V
